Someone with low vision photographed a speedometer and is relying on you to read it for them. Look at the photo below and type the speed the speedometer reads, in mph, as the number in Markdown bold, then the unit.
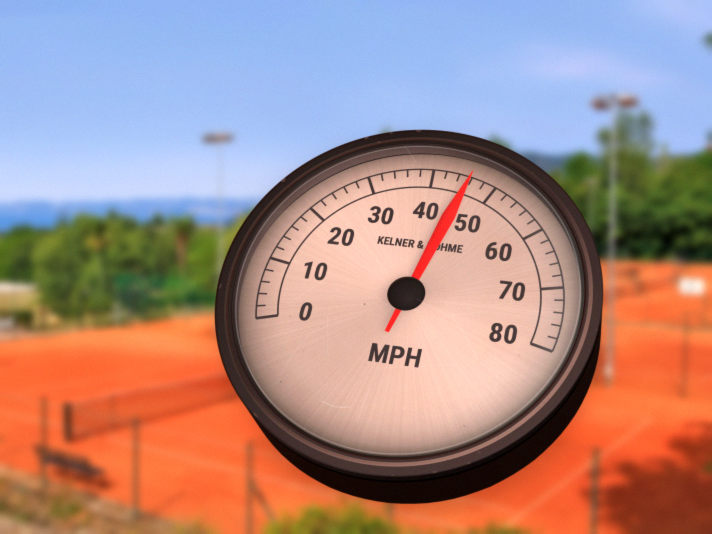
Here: **46** mph
